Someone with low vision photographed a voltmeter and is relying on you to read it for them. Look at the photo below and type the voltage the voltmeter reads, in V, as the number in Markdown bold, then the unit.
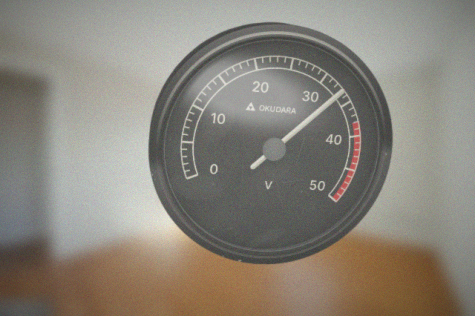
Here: **33** V
